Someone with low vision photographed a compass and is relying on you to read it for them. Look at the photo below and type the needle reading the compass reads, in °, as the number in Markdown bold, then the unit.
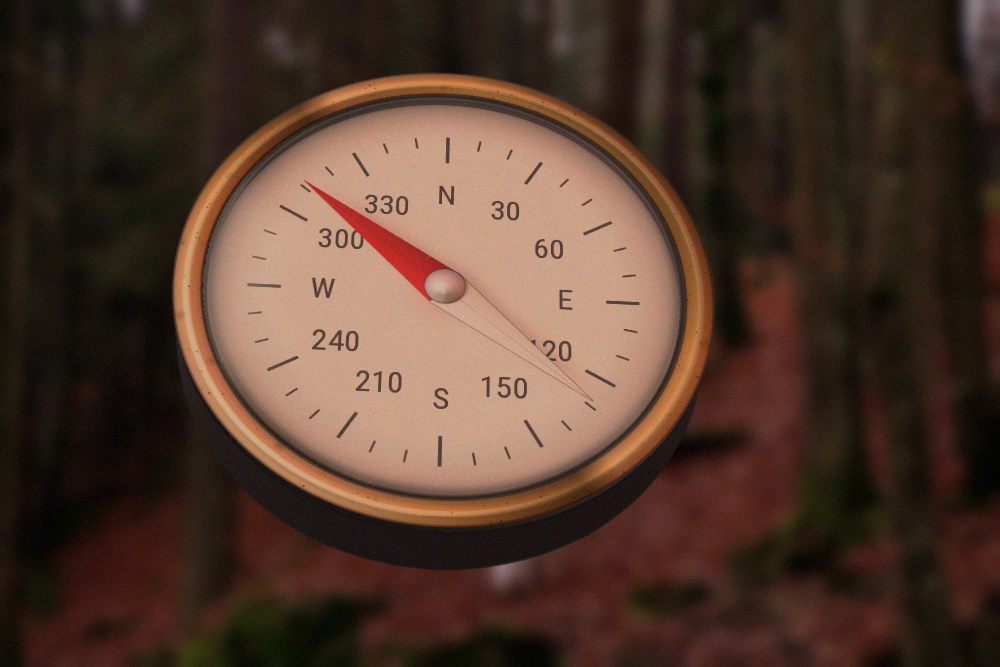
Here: **310** °
